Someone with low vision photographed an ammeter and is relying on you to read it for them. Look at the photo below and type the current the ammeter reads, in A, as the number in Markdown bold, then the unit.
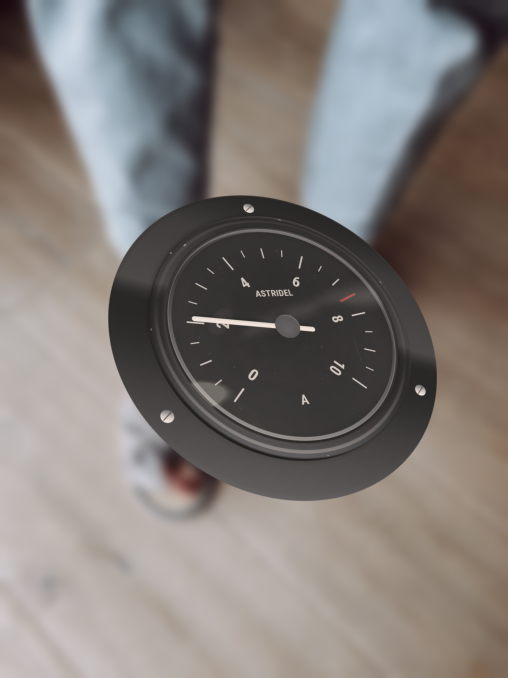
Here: **2** A
